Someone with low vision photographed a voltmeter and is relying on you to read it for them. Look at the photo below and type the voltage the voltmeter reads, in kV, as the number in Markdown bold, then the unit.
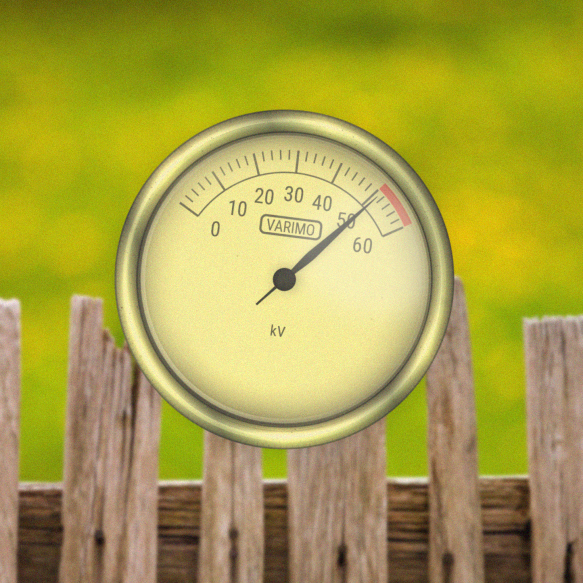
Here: **51** kV
